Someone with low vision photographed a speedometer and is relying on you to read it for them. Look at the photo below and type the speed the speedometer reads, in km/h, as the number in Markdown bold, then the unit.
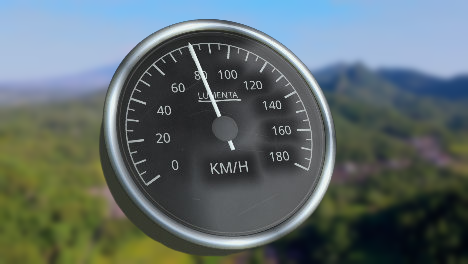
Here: **80** km/h
